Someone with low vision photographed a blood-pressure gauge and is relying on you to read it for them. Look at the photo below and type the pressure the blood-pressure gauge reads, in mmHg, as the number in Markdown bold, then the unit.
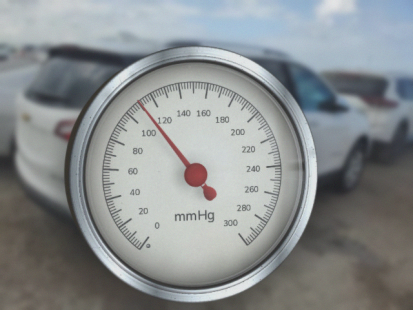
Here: **110** mmHg
